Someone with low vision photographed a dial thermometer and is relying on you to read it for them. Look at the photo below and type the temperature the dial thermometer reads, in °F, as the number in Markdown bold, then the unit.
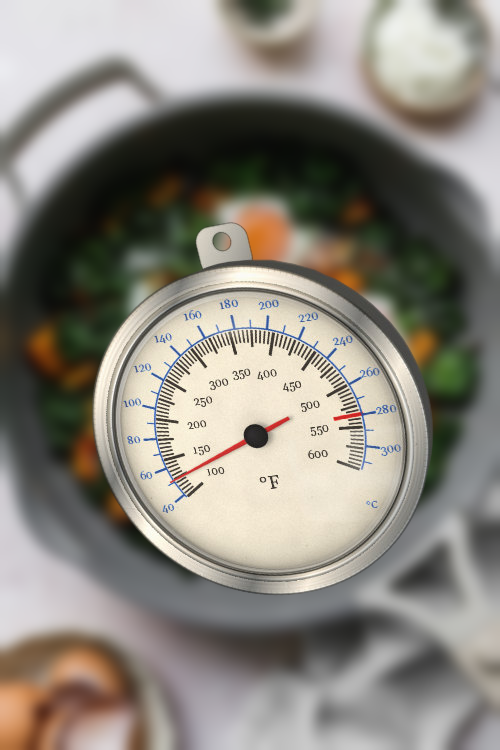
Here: **125** °F
